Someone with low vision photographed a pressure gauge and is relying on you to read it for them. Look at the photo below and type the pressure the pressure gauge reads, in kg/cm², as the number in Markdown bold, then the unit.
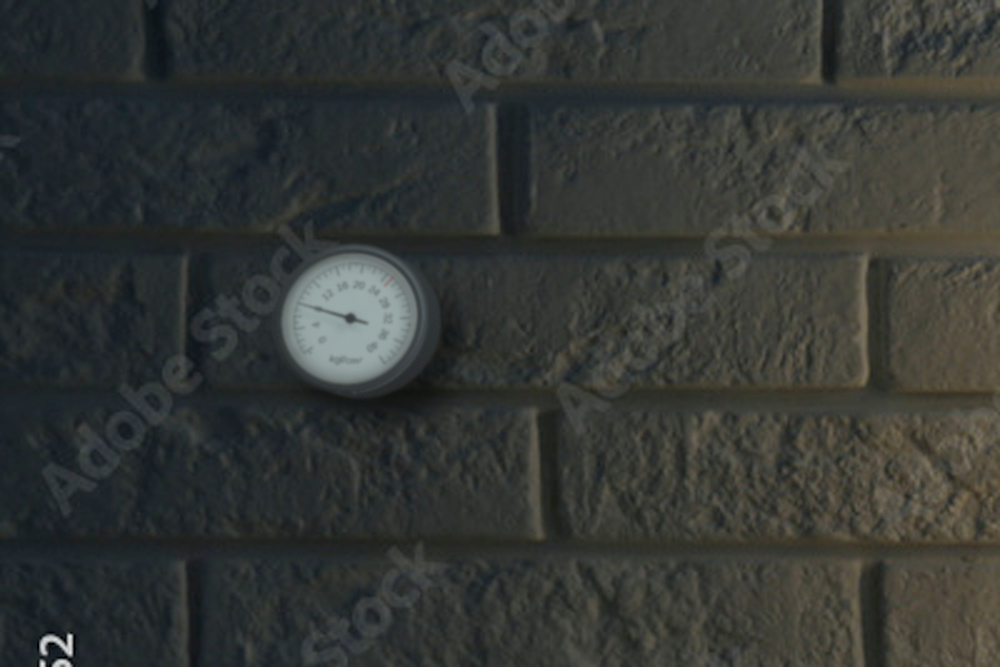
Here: **8** kg/cm²
